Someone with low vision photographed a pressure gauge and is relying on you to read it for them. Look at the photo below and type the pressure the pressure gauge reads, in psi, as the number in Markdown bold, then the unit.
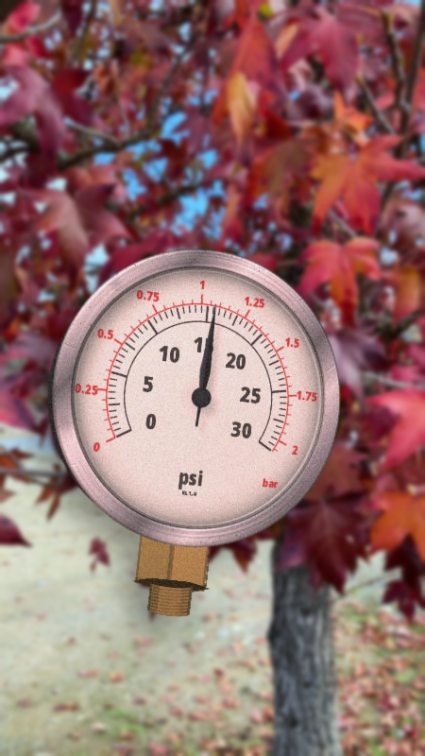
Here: **15.5** psi
